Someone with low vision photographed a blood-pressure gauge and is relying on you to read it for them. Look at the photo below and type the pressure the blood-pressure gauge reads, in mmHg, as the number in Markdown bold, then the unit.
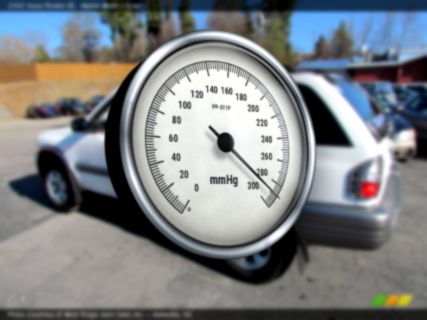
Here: **290** mmHg
